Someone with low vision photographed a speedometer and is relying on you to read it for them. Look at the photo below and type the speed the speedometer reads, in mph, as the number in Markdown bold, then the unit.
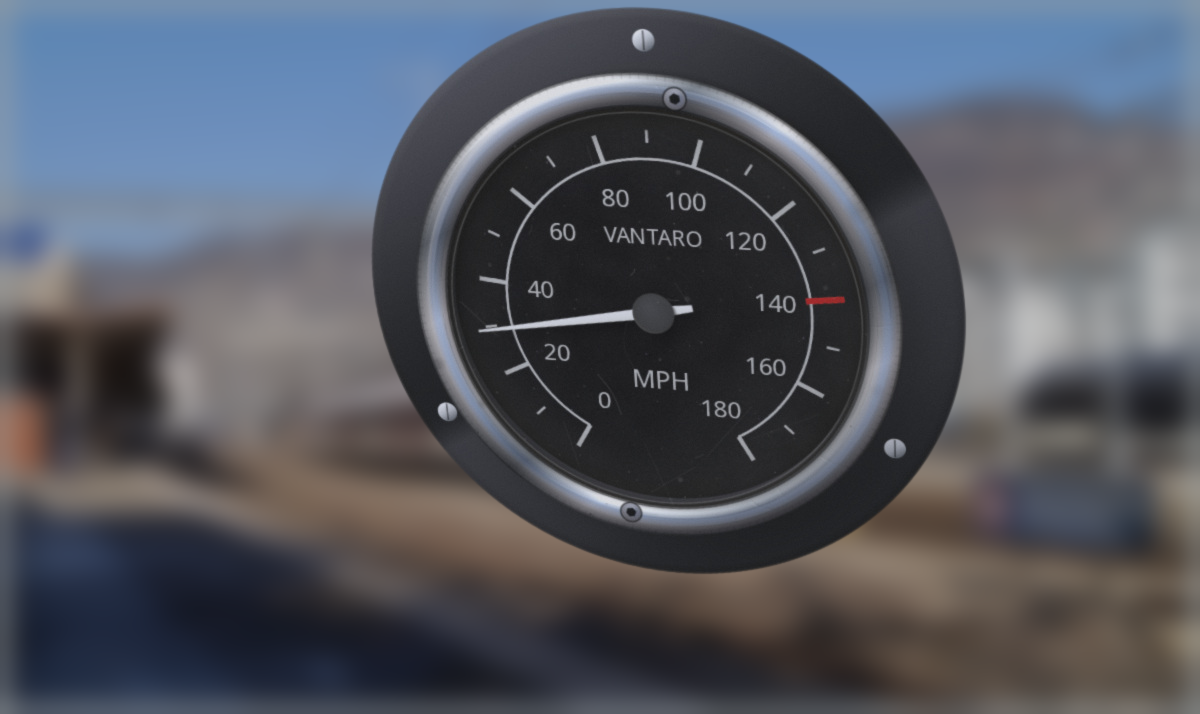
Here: **30** mph
